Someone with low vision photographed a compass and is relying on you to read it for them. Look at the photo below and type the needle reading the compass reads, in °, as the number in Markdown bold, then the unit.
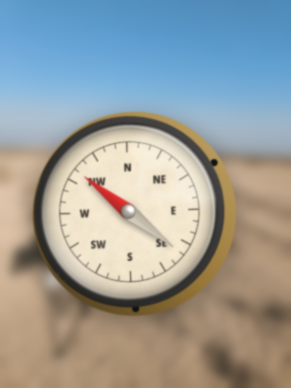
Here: **310** °
